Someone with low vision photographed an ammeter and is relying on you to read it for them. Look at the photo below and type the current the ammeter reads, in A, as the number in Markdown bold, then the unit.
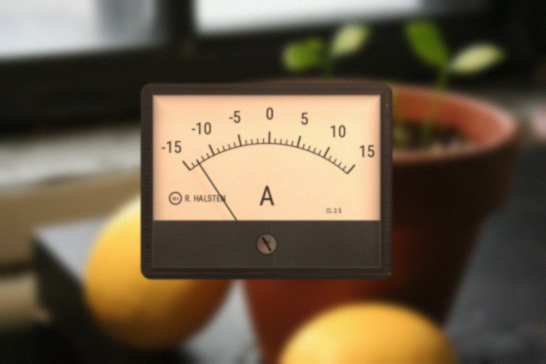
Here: **-13** A
